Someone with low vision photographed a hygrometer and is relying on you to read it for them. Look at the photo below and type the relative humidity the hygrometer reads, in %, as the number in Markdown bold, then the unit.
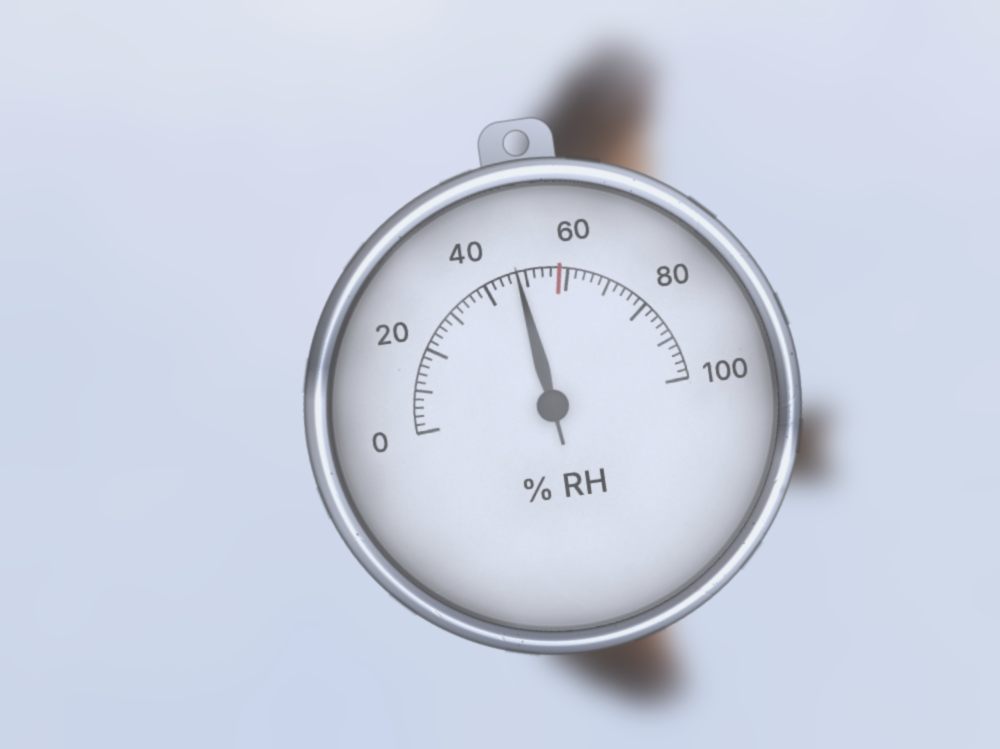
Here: **48** %
